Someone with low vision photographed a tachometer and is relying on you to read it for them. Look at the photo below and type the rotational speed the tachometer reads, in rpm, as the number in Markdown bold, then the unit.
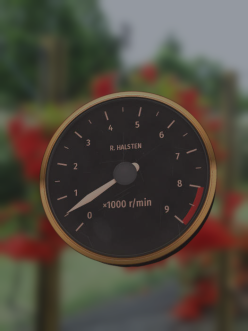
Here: **500** rpm
